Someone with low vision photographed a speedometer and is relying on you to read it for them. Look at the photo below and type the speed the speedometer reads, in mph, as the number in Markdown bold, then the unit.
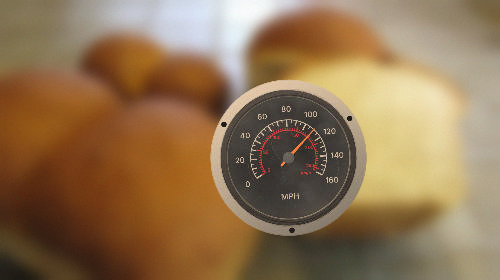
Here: **110** mph
